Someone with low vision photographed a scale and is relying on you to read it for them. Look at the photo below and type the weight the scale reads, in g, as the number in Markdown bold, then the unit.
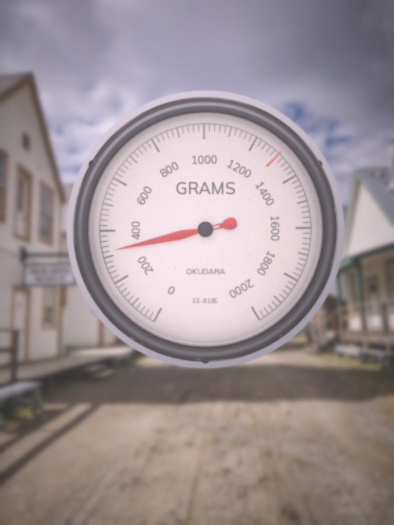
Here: **320** g
